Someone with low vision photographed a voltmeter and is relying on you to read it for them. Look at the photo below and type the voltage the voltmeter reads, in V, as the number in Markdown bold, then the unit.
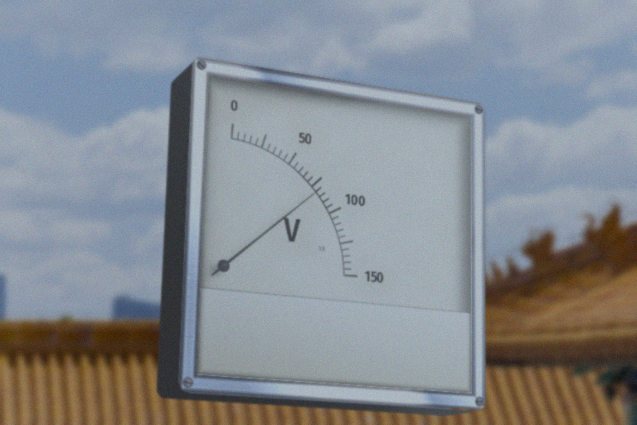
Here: **80** V
